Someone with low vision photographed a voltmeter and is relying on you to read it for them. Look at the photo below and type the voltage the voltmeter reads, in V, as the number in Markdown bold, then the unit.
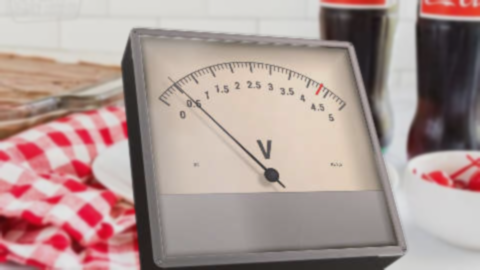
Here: **0.5** V
